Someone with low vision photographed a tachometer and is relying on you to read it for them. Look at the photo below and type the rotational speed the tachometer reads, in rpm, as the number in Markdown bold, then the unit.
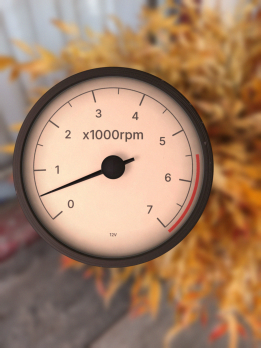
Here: **500** rpm
